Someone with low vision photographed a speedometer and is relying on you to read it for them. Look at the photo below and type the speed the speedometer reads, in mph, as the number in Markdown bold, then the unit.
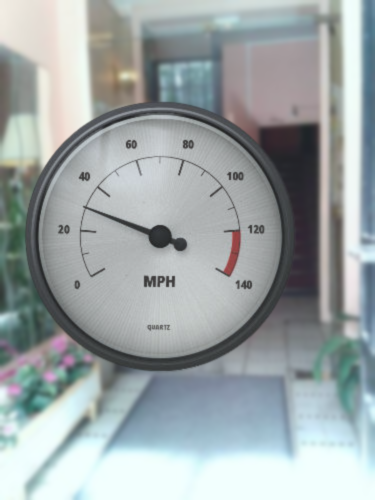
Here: **30** mph
